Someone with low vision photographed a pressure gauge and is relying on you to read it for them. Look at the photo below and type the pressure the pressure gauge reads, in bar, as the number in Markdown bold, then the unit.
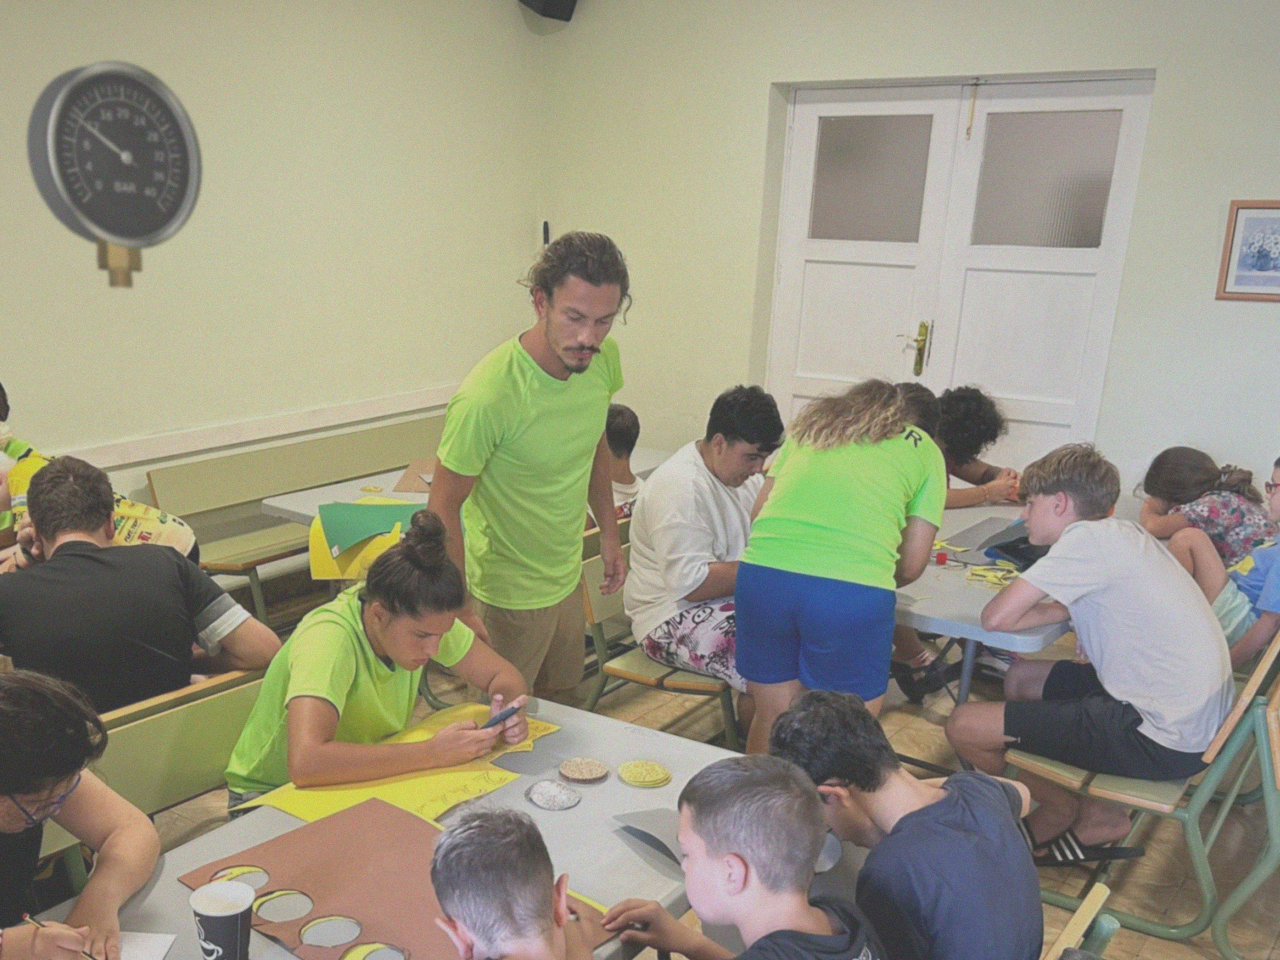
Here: **11** bar
